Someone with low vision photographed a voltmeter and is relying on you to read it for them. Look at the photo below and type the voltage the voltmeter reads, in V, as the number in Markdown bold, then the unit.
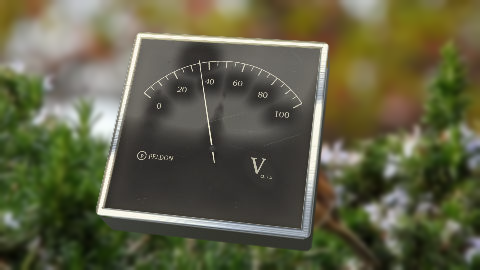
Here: **35** V
